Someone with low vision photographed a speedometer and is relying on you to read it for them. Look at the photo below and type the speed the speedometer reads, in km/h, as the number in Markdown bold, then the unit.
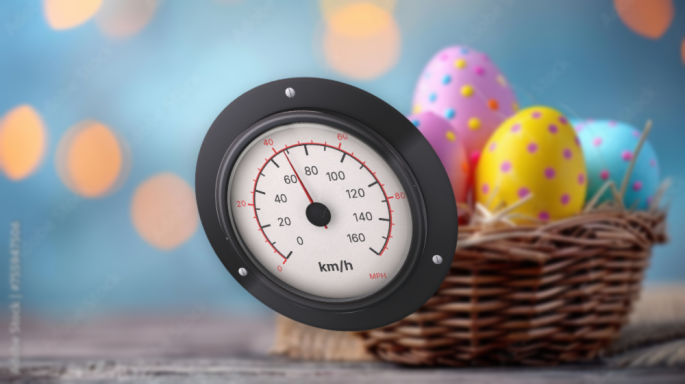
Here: **70** km/h
